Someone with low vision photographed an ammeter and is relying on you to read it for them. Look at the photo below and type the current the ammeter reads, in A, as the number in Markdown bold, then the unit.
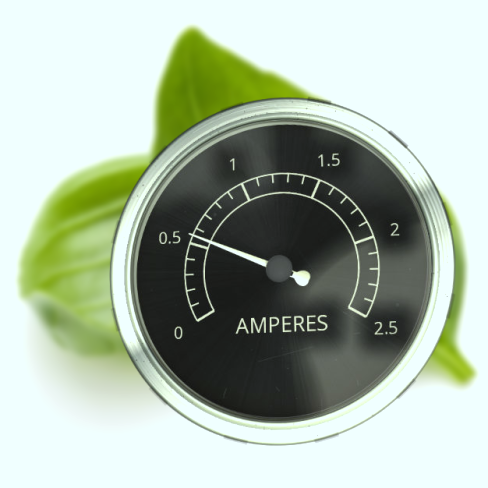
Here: **0.55** A
